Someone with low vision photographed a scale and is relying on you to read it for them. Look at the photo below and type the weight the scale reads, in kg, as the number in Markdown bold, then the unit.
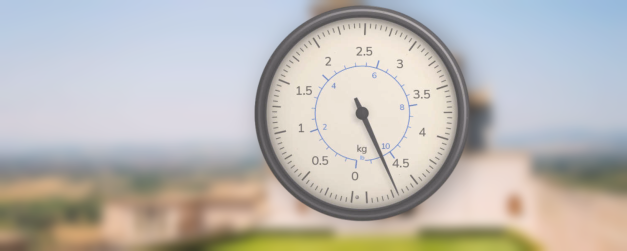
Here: **4.7** kg
